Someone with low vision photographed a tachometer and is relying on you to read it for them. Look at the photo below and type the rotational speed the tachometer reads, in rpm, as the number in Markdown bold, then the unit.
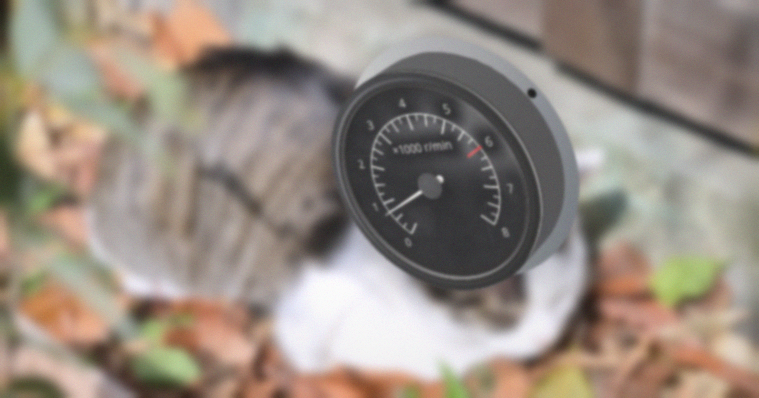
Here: **750** rpm
